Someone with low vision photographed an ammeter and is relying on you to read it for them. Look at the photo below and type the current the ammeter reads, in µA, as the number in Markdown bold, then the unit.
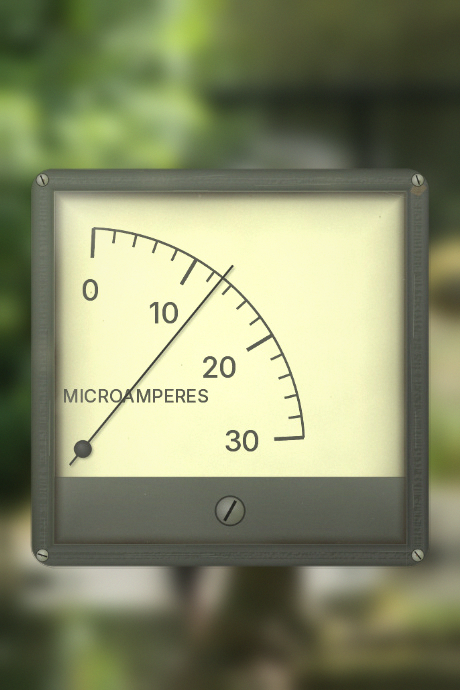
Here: **13** µA
